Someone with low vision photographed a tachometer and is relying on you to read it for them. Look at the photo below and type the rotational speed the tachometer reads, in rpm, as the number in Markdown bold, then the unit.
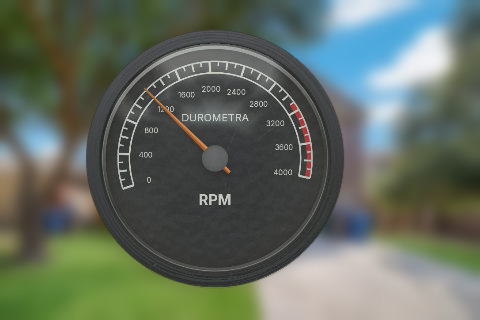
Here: **1200** rpm
